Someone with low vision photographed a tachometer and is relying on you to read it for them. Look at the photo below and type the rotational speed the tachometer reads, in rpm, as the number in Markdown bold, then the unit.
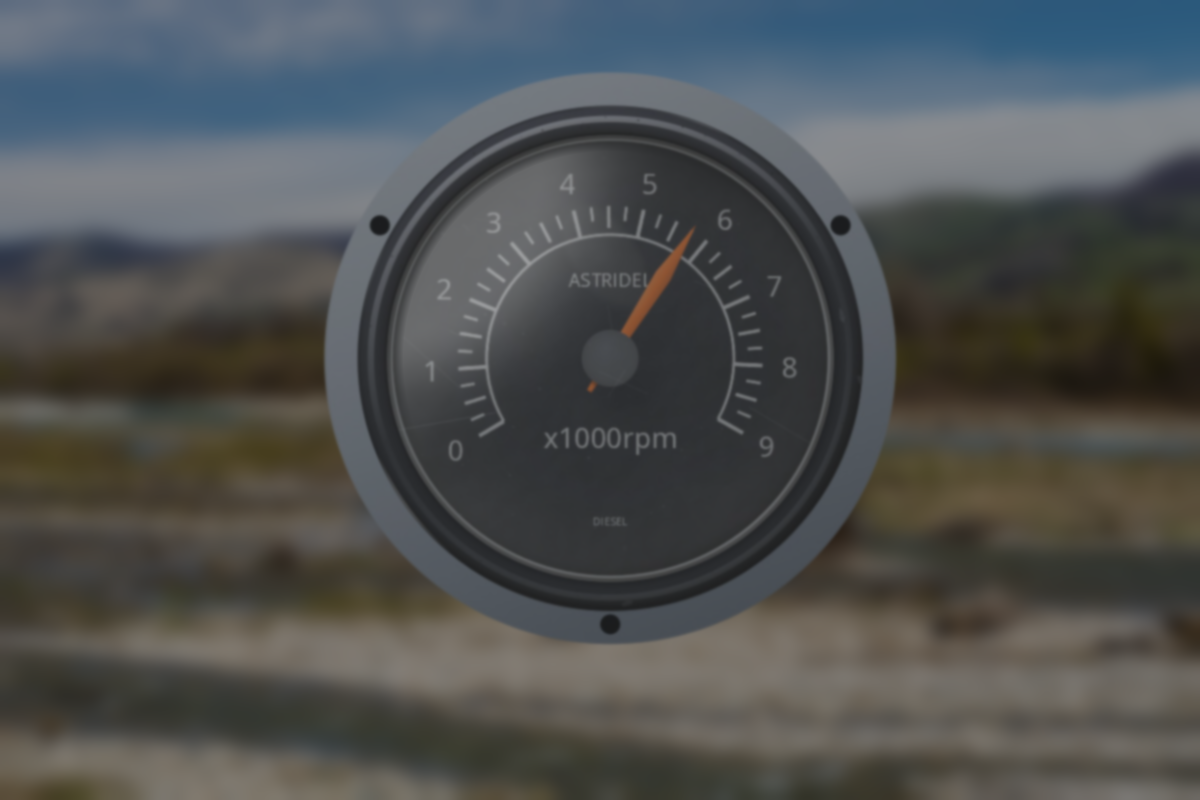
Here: **5750** rpm
